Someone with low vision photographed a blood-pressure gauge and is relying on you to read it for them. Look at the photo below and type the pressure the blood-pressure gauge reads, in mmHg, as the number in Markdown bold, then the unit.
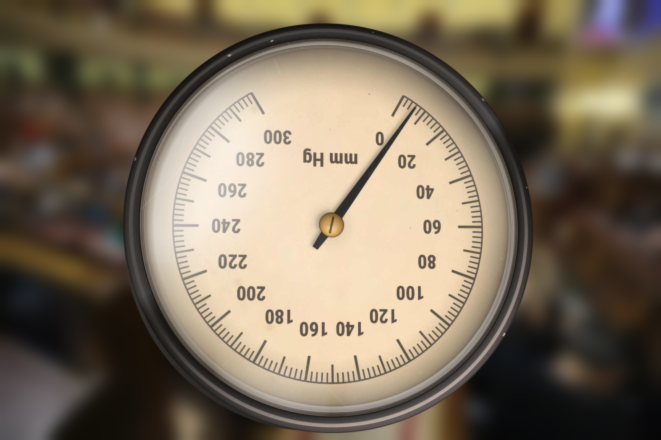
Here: **6** mmHg
